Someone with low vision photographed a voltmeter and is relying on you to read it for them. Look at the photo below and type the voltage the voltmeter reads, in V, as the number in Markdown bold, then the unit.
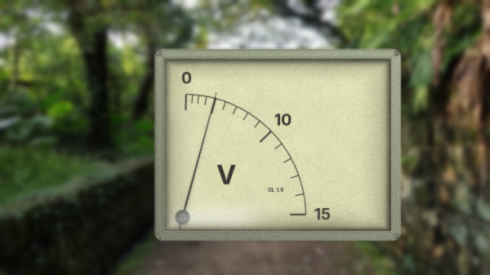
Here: **5** V
